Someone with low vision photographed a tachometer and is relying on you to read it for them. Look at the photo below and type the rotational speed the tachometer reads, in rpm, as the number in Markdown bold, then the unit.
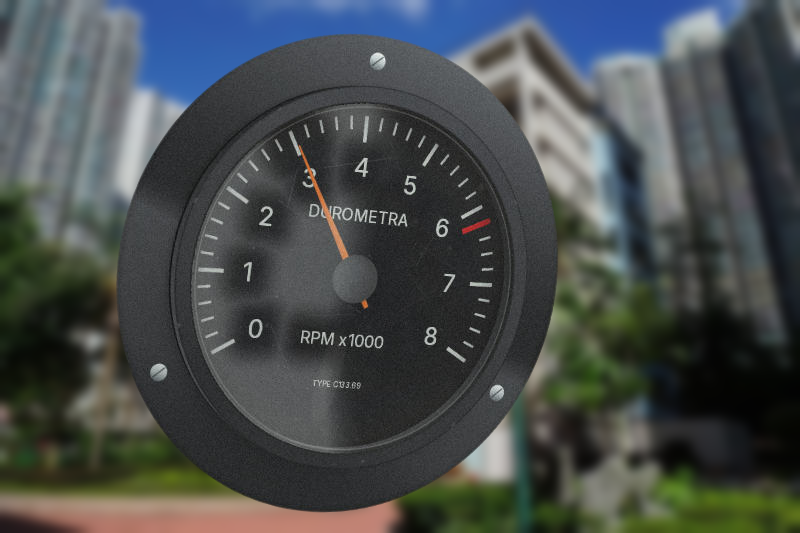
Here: **3000** rpm
